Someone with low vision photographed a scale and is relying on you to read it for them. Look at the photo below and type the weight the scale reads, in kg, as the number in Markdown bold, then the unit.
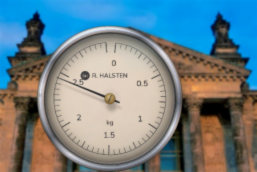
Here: **2.45** kg
